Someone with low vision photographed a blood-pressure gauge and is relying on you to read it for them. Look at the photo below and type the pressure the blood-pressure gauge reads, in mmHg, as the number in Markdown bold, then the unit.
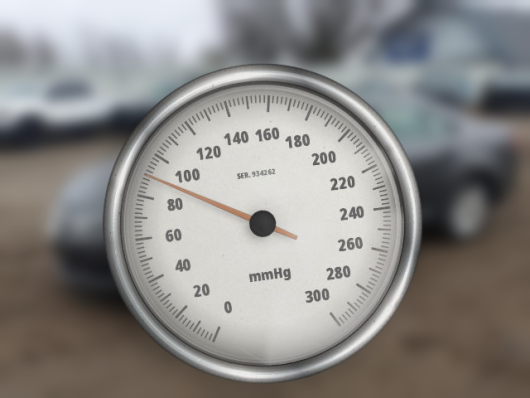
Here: **90** mmHg
